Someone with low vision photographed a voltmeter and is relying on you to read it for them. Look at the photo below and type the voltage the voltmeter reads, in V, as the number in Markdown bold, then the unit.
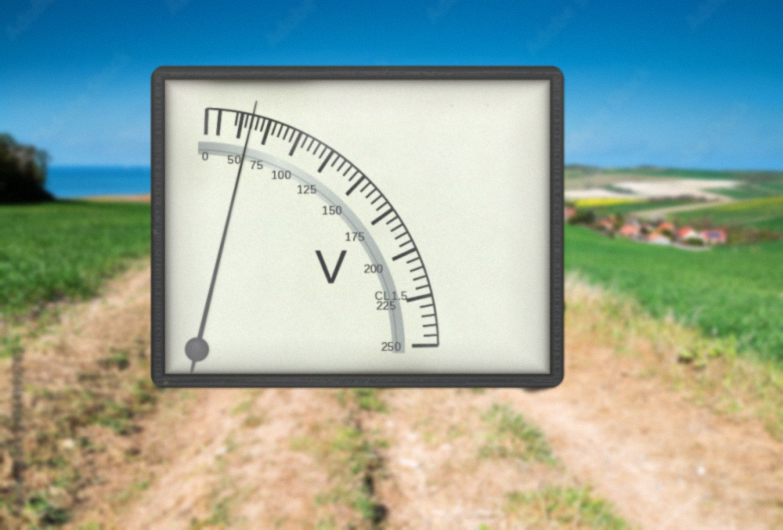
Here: **60** V
